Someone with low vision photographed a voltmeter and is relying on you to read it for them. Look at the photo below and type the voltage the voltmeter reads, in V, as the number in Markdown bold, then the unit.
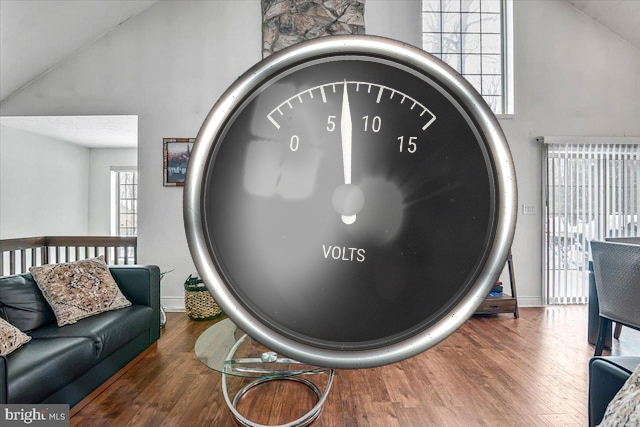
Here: **7** V
